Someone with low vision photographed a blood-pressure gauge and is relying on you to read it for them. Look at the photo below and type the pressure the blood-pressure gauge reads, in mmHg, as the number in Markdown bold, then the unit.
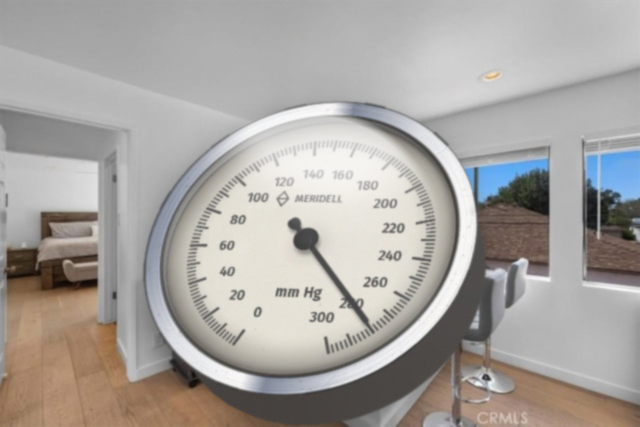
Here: **280** mmHg
